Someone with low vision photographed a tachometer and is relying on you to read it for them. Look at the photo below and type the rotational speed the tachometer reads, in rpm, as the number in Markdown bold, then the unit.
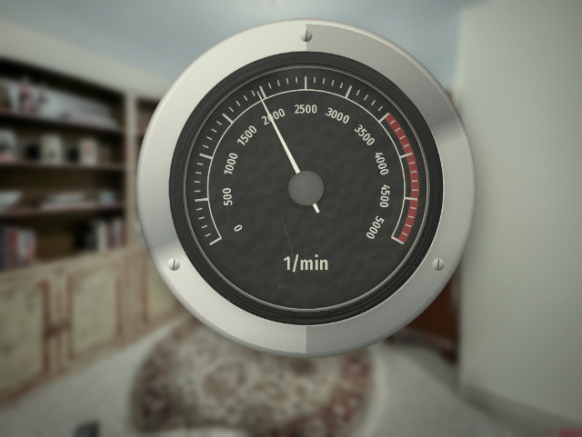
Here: **1950** rpm
